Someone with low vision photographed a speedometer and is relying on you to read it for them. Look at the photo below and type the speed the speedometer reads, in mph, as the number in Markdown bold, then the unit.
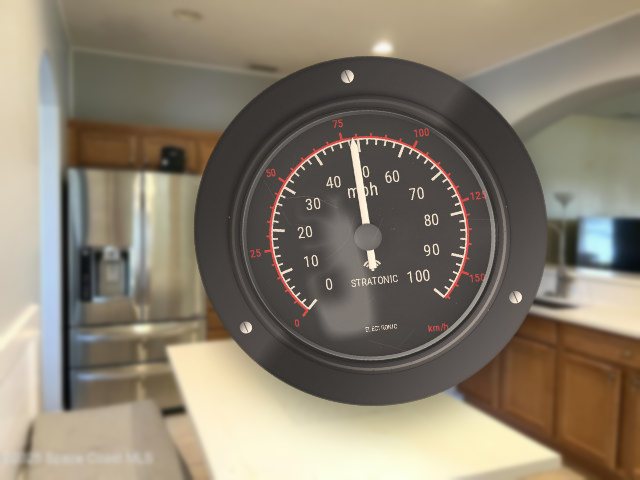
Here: **49** mph
